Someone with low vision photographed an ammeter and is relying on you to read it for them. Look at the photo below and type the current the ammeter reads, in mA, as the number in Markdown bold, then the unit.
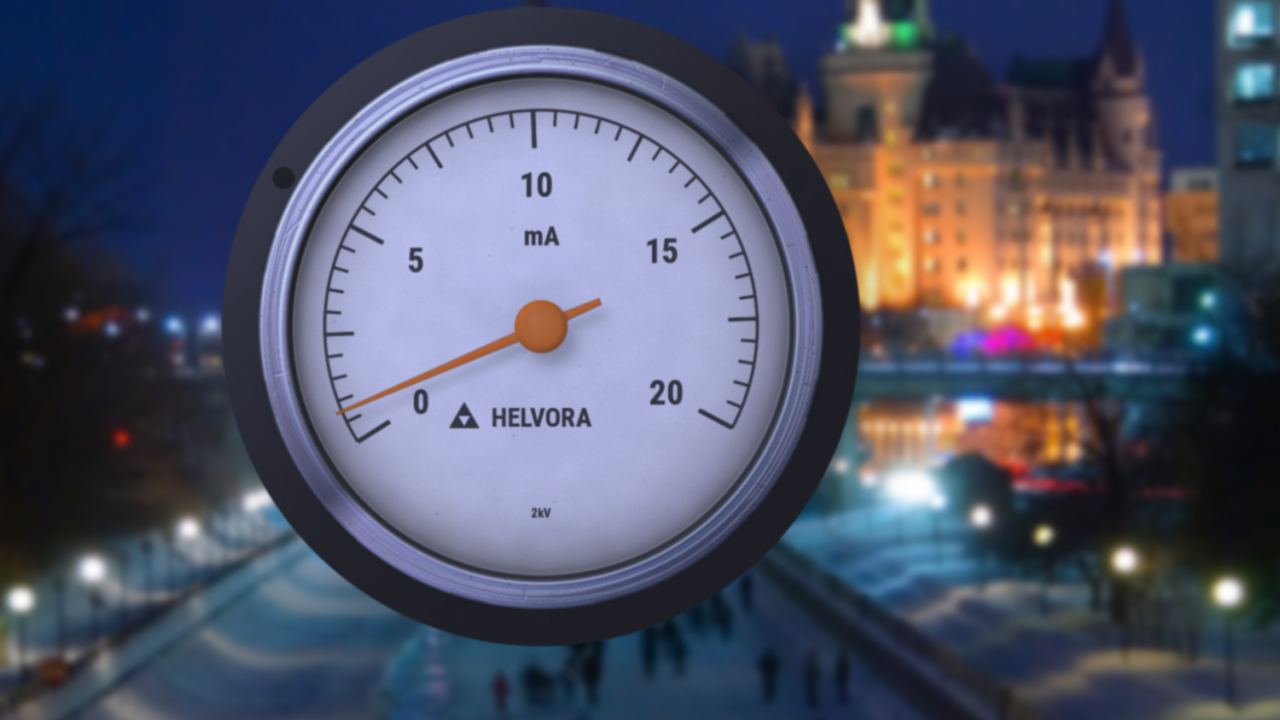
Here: **0.75** mA
